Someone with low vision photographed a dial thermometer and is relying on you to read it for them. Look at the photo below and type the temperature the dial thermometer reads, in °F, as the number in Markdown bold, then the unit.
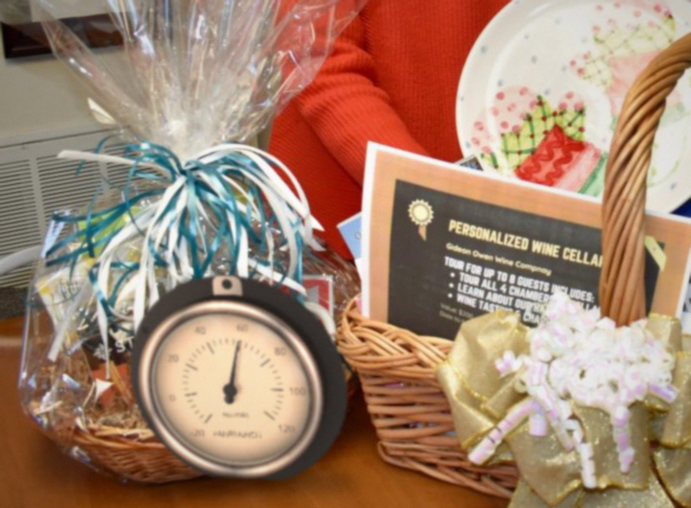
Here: **60** °F
